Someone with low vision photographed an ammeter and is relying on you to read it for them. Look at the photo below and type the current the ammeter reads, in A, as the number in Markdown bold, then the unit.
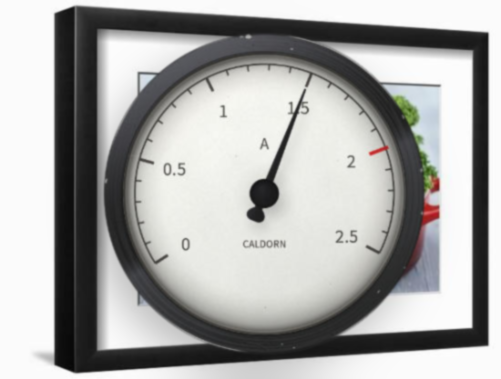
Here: **1.5** A
